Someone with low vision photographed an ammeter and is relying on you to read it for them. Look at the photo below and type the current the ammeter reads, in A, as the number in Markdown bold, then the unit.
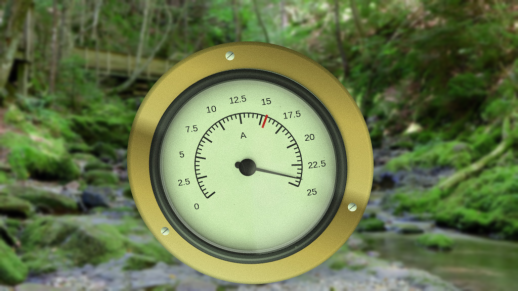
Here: **24** A
